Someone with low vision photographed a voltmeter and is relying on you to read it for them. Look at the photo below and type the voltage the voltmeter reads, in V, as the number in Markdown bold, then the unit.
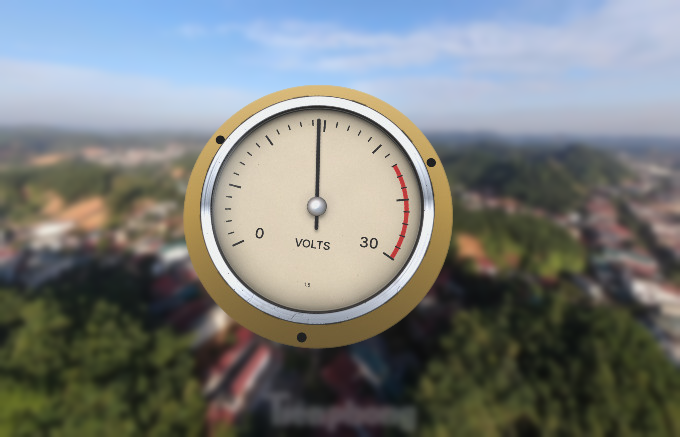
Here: **14.5** V
